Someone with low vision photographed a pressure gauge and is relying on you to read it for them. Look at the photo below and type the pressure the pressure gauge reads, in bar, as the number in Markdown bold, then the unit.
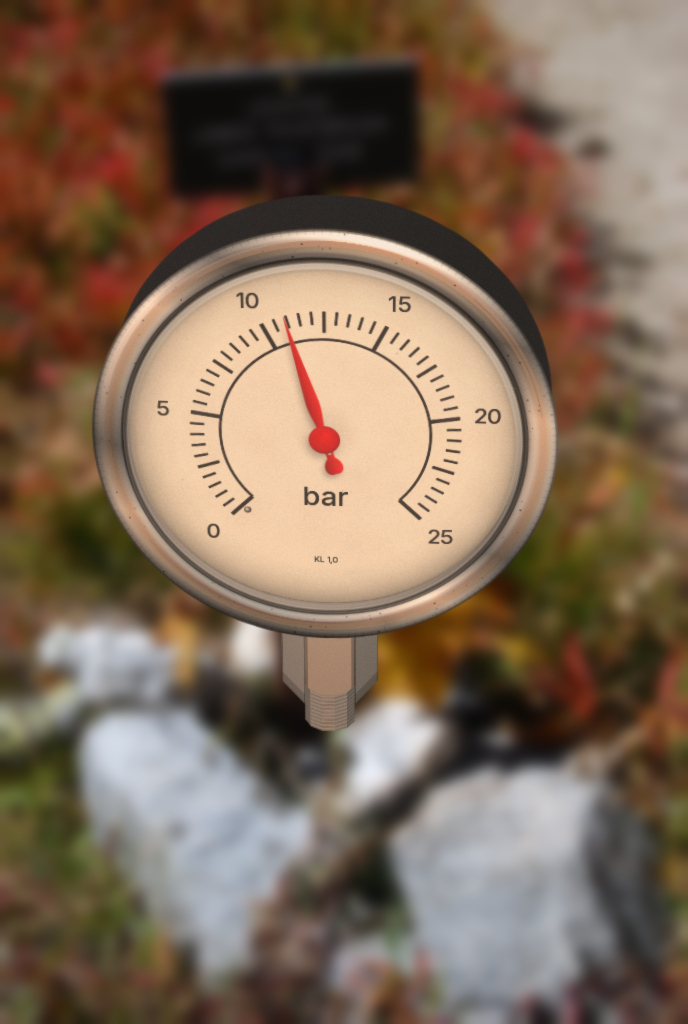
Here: **11** bar
